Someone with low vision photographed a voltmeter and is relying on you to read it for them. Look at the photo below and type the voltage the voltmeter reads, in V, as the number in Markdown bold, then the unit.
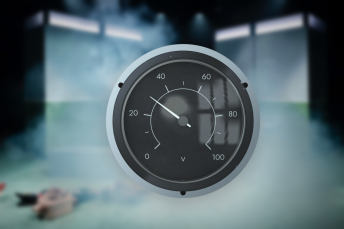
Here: **30** V
